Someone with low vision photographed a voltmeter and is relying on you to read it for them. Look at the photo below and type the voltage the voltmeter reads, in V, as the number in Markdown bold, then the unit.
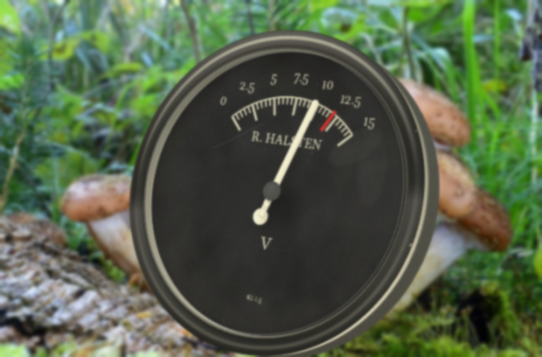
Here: **10** V
